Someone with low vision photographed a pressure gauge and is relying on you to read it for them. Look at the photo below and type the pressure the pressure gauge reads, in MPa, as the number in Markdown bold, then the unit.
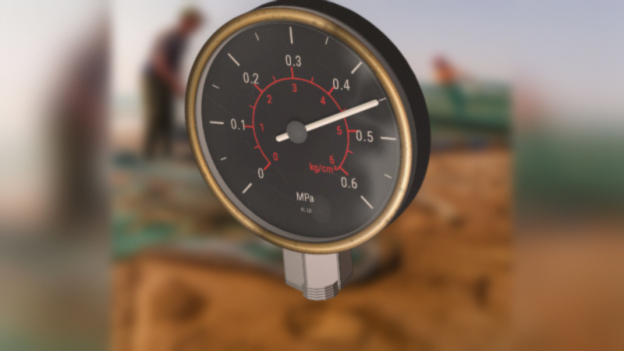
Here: **0.45** MPa
